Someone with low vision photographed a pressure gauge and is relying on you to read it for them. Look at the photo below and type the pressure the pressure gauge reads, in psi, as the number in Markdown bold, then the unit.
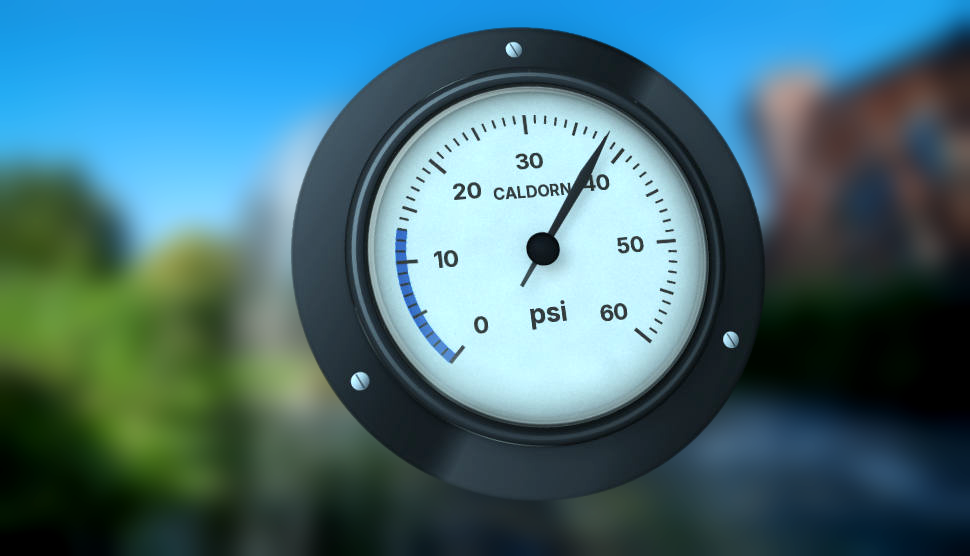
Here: **38** psi
